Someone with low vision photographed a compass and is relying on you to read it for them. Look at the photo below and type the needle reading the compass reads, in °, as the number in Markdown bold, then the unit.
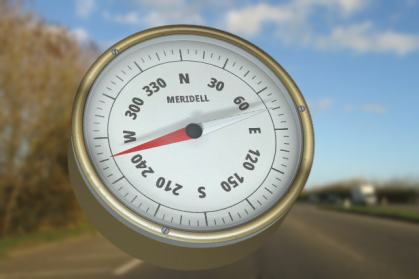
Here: **255** °
